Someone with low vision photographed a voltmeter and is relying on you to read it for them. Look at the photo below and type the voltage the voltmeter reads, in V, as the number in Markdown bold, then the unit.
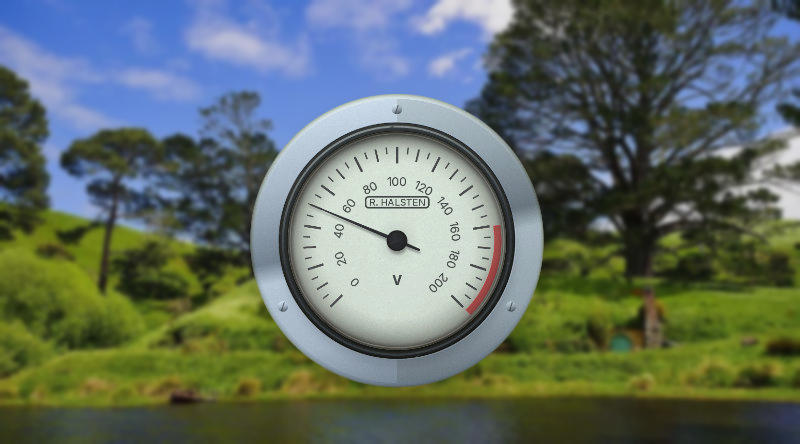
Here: **50** V
